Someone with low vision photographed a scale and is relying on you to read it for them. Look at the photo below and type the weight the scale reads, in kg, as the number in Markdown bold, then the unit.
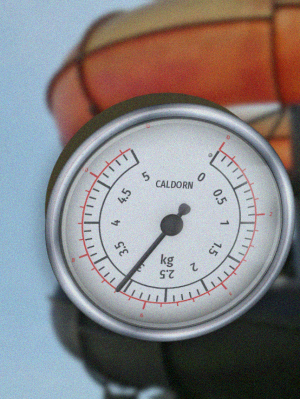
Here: **3.1** kg
